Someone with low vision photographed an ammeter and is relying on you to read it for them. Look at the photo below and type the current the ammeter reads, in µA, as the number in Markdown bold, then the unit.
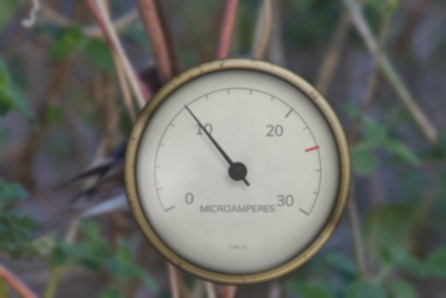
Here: **10** µA
